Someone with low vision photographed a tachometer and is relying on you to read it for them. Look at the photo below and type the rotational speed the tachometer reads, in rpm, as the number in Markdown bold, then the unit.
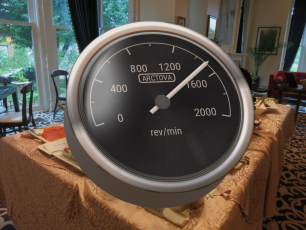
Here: **1500** rpm
